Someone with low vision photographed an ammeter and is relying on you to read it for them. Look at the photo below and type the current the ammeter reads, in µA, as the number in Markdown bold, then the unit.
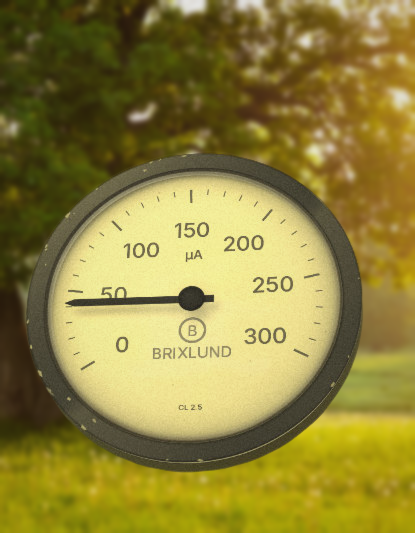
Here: **40** µA
